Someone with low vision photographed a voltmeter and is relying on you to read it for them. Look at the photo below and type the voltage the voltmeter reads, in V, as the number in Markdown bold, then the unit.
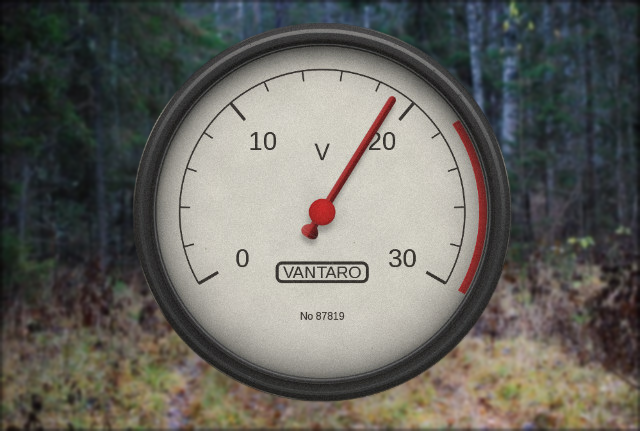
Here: **19** V
